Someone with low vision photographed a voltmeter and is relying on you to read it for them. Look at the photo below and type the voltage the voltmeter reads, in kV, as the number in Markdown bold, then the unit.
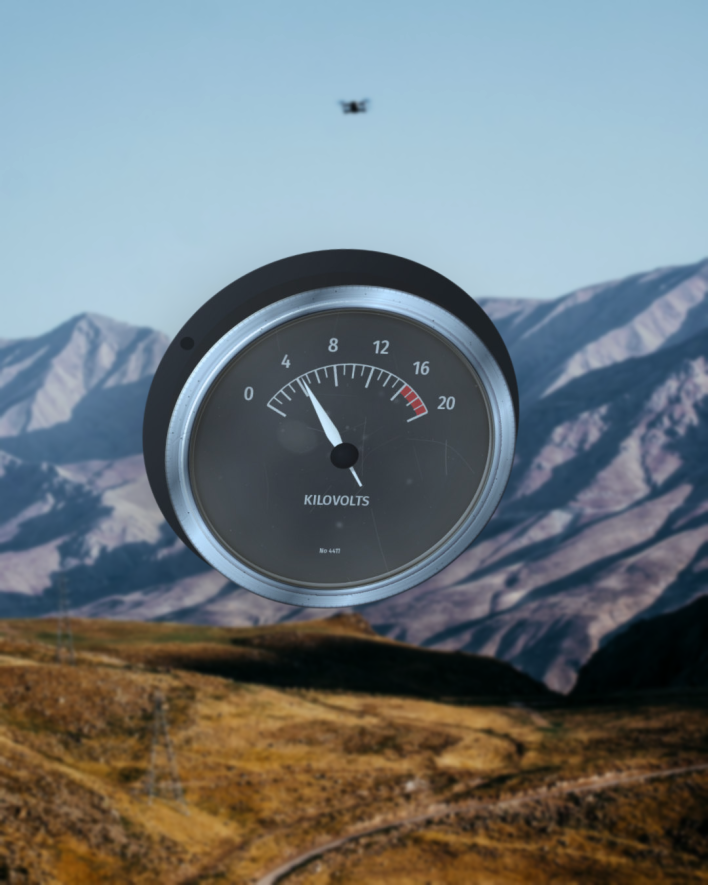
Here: **4.5** kV
